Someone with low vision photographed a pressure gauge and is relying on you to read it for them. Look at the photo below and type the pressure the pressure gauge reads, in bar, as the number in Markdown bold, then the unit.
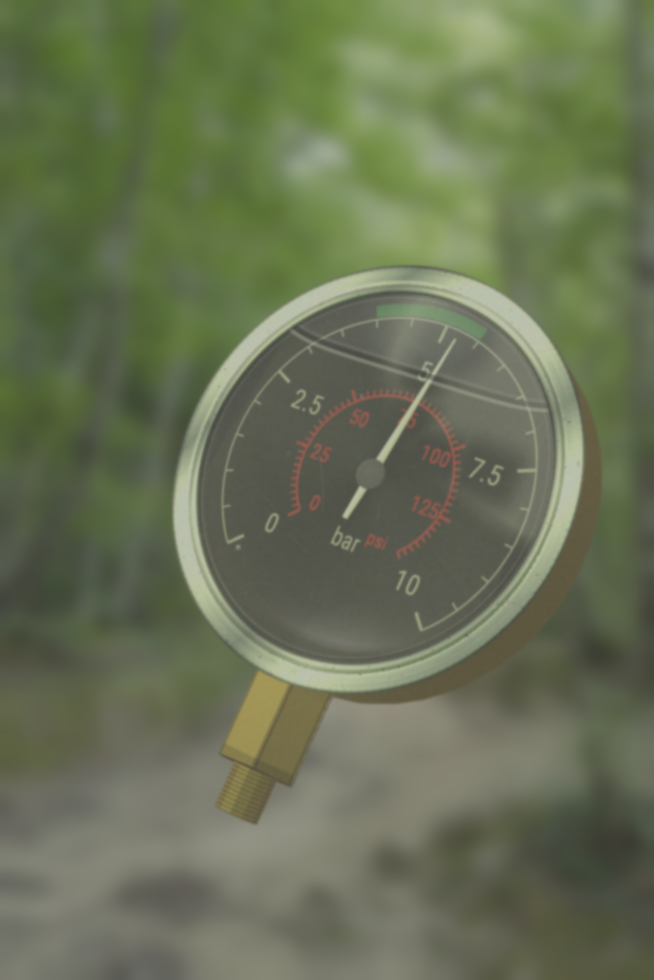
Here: **5.25** bar
